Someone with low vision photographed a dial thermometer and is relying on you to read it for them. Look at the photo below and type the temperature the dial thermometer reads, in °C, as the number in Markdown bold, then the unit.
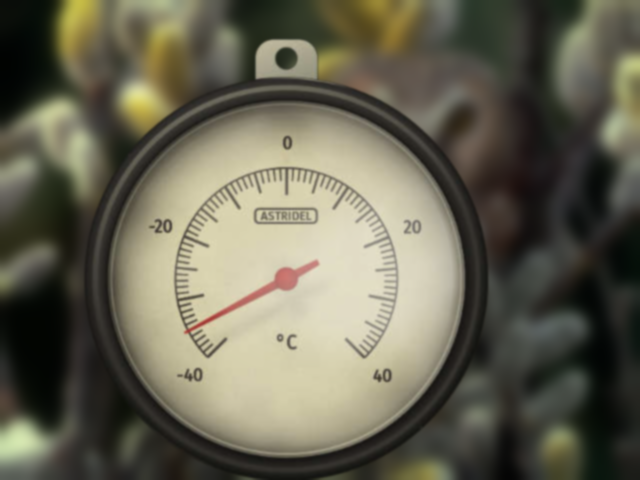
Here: **-35** °C
